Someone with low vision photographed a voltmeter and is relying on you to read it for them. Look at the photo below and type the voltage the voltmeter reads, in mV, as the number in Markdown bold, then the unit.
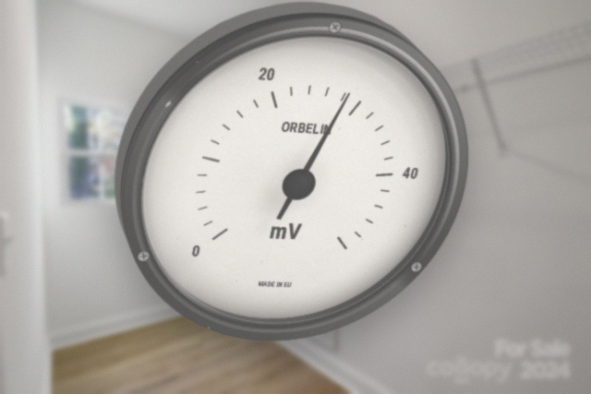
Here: **28** mV
